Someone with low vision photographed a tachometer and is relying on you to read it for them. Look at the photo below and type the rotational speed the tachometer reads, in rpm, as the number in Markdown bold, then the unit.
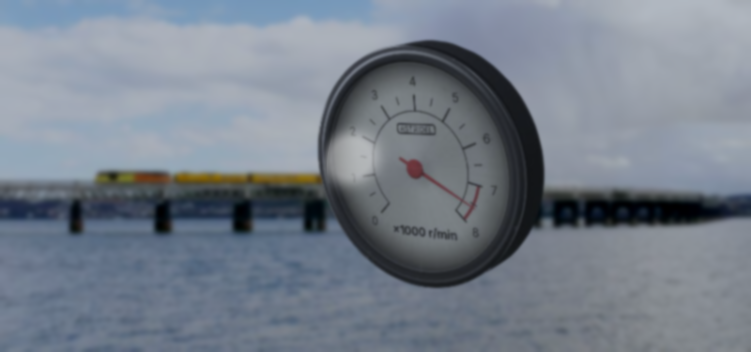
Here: **7500** rpm
